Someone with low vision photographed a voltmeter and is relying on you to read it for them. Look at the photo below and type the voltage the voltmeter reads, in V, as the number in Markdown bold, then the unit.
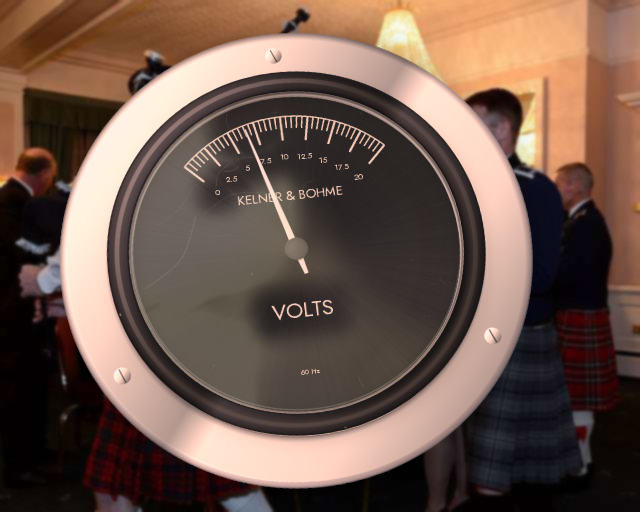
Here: **6.5** V
